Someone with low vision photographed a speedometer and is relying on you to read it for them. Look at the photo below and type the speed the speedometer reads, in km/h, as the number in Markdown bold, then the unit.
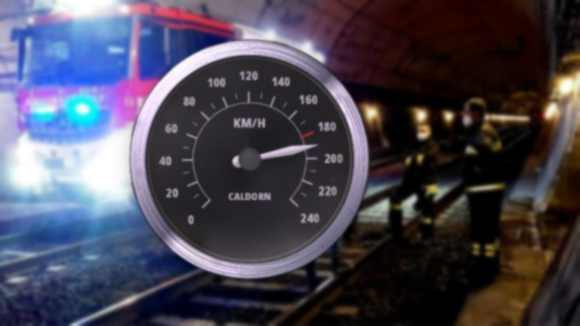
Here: **190** km/h
